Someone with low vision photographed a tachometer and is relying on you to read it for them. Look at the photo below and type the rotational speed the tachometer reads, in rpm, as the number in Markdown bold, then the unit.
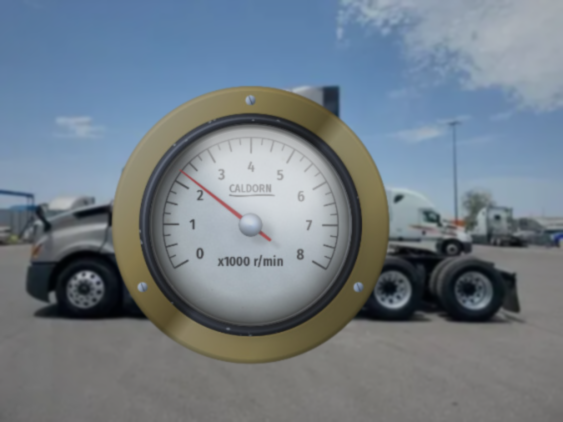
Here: **2250** rpm
